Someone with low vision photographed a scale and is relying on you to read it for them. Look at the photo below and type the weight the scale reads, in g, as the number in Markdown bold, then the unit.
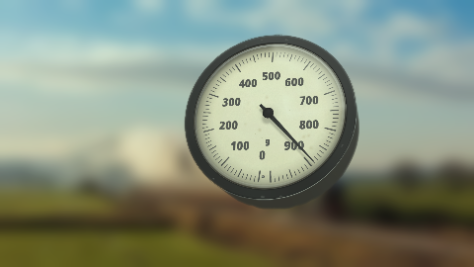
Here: **890** g
